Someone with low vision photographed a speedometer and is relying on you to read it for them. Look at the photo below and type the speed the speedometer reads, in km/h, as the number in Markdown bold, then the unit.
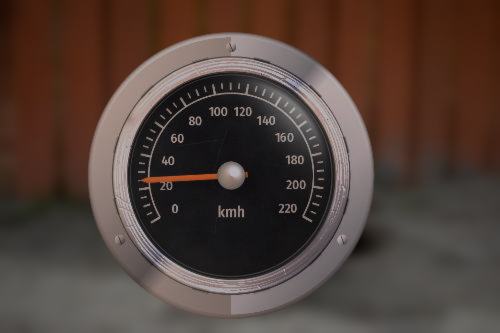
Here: **25** km/h
